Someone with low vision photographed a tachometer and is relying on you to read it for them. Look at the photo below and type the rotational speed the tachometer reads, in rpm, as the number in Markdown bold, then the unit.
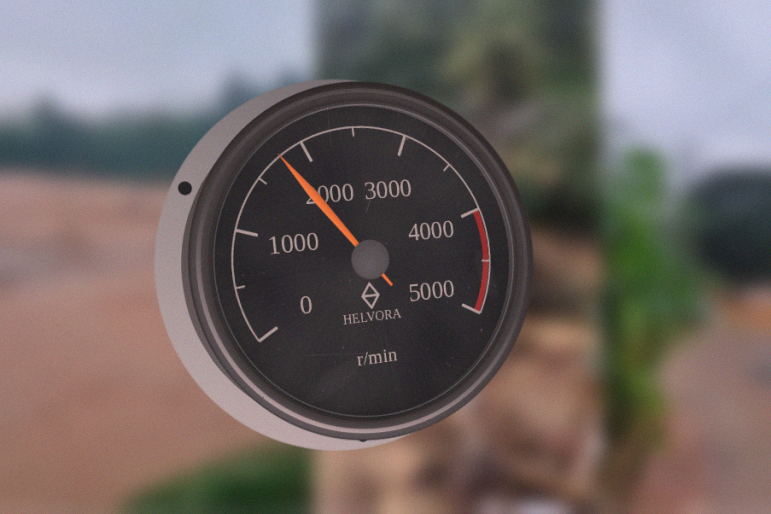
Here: **1750** rpm
